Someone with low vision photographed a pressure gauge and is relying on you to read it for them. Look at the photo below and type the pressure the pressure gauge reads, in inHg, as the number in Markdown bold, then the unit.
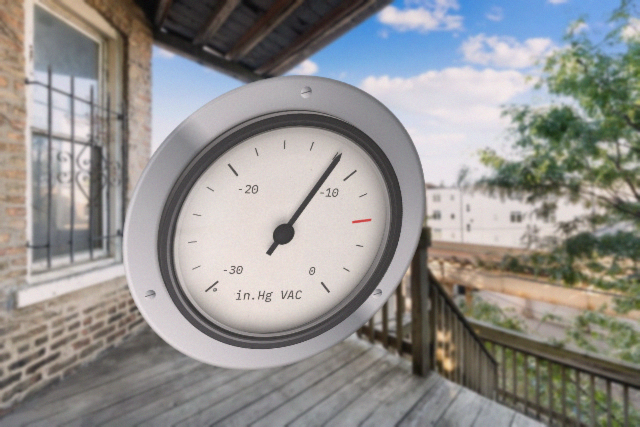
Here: **-12** inHg
